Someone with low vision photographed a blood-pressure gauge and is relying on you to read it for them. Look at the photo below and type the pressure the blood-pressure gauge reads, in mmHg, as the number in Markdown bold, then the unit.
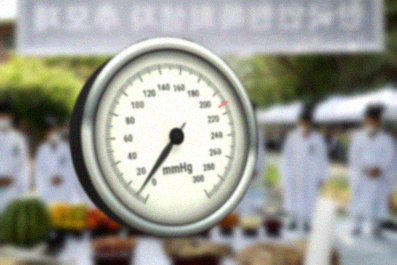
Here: **10** mmHg
